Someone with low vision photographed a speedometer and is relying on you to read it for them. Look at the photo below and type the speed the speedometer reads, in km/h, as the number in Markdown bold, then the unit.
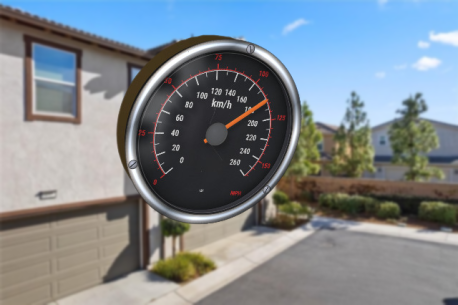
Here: **180** km/h
